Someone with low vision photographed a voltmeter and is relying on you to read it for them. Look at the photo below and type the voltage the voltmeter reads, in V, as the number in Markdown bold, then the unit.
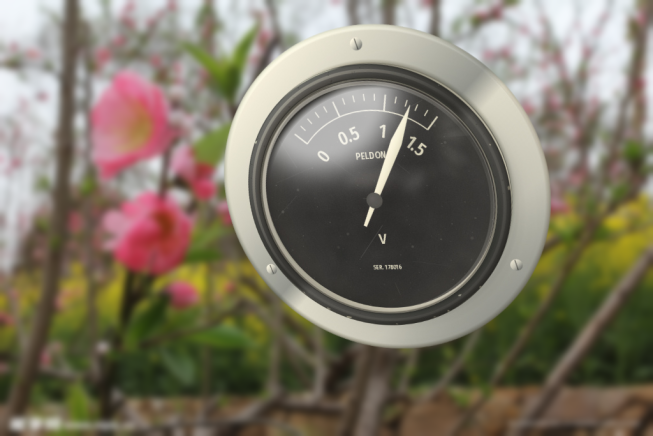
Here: **1.25** V
